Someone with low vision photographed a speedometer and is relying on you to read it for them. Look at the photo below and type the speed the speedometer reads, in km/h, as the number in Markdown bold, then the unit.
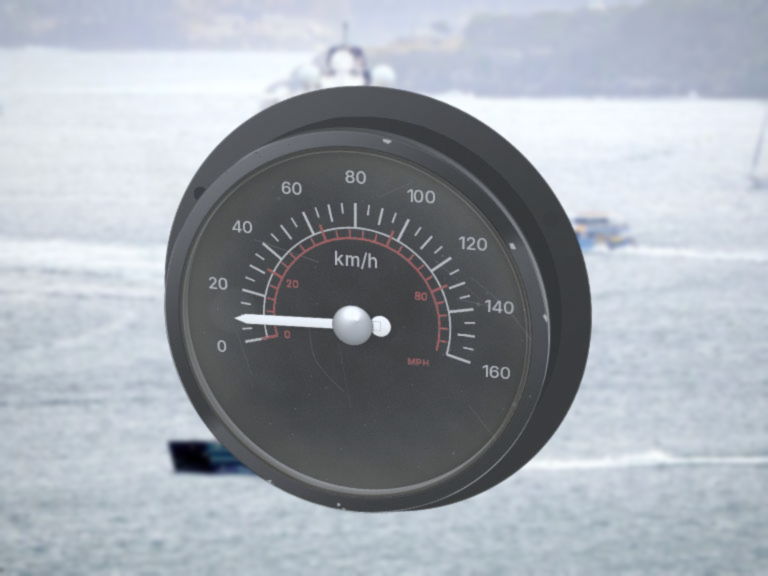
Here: **10** km/h
